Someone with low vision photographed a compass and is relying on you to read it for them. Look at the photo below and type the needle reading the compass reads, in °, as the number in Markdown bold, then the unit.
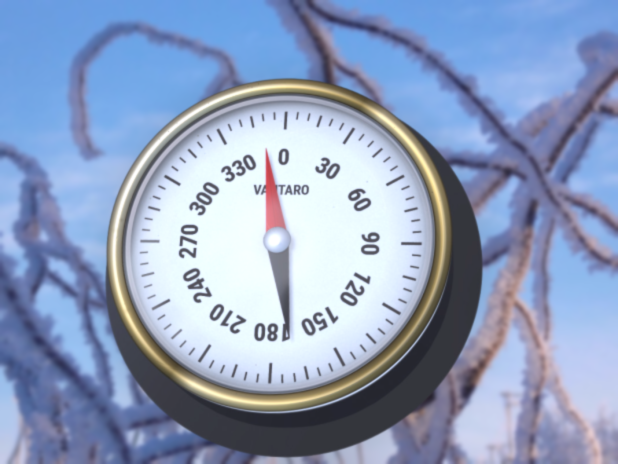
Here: **350** °
